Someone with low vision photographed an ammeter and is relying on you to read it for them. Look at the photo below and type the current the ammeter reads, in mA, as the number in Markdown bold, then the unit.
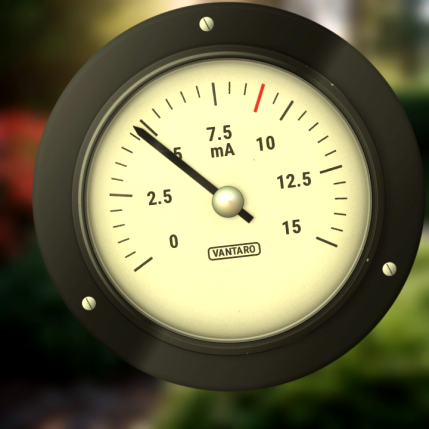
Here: **4.75** mA
